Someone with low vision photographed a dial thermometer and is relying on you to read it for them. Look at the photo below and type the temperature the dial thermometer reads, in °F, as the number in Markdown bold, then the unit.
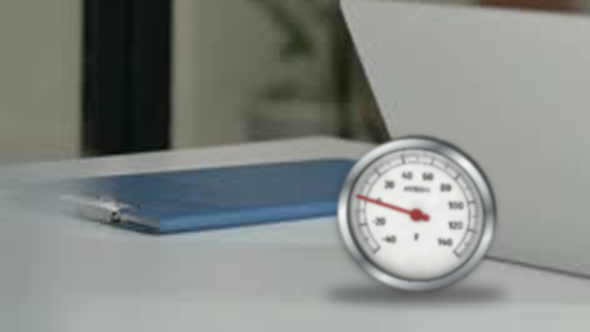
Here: **0** °F
